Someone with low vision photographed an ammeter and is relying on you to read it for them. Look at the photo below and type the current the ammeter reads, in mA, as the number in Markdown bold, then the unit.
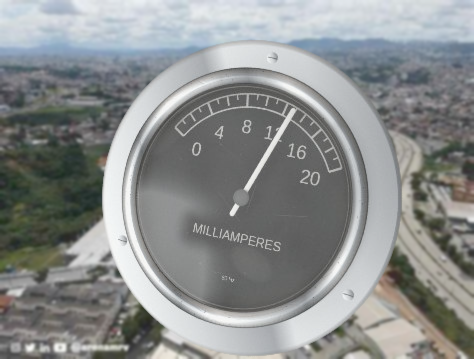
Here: **13** mA
